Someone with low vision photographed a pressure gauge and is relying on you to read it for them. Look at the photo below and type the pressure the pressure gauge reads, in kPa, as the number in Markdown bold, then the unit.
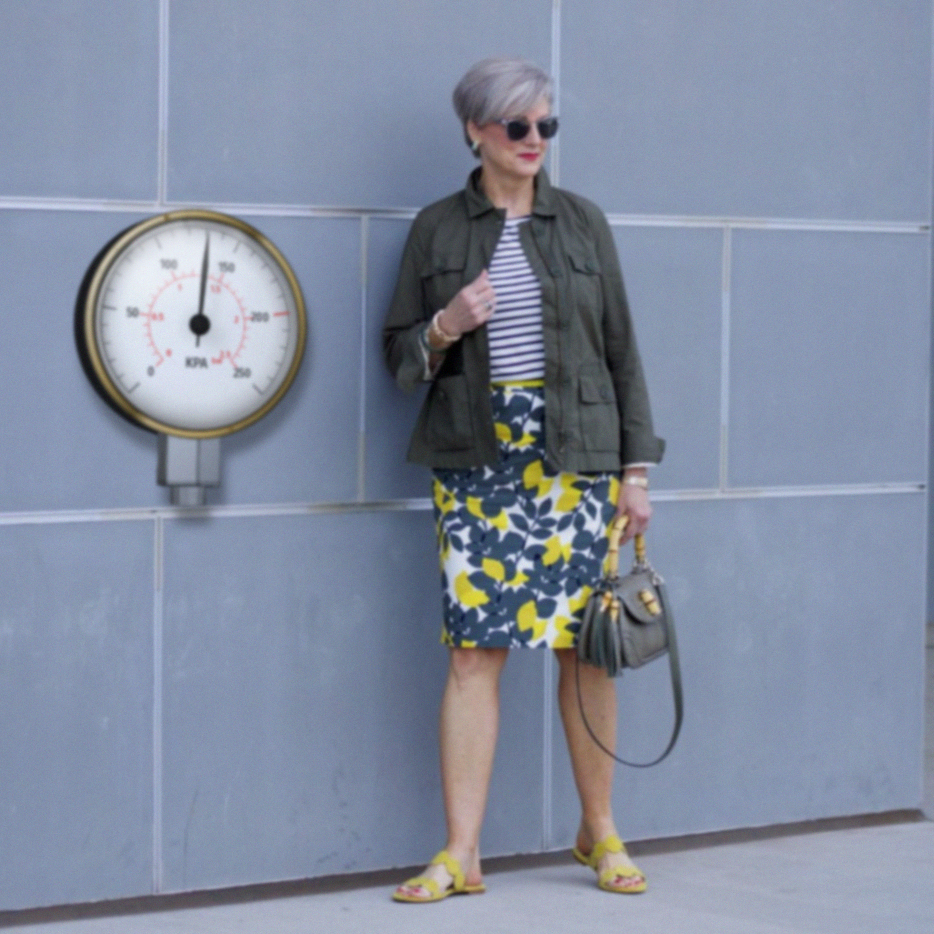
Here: **130** kPa
